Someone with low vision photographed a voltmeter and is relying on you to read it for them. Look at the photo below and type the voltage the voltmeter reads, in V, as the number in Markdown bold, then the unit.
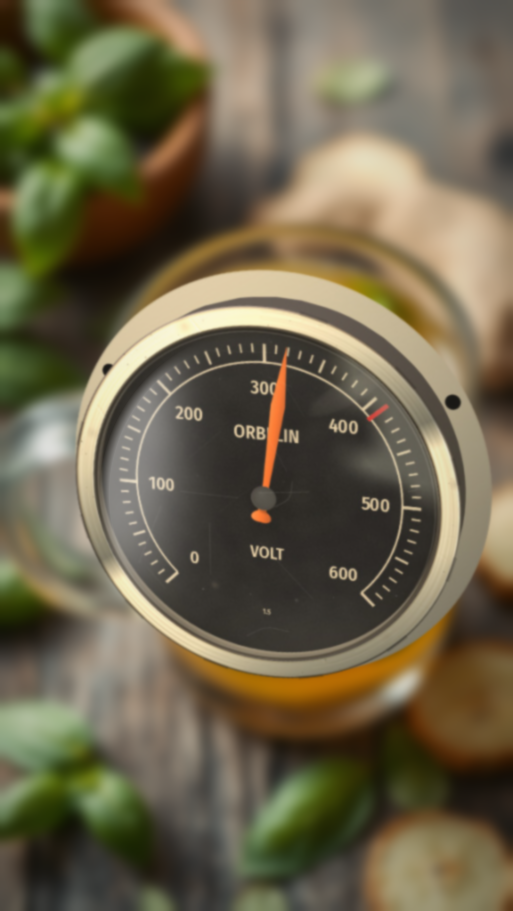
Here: **320** V
